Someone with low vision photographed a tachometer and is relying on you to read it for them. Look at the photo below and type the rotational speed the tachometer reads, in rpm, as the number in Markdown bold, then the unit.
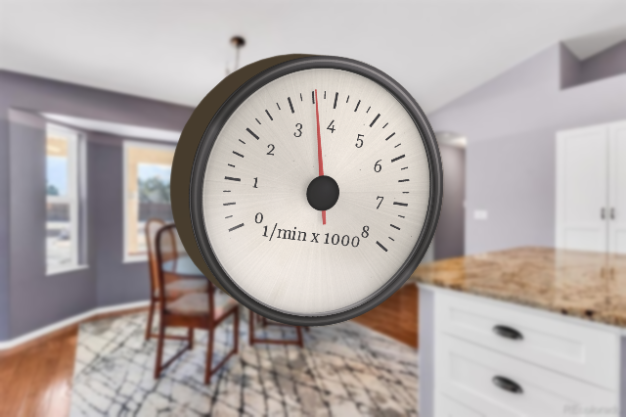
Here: **3500** rpm
